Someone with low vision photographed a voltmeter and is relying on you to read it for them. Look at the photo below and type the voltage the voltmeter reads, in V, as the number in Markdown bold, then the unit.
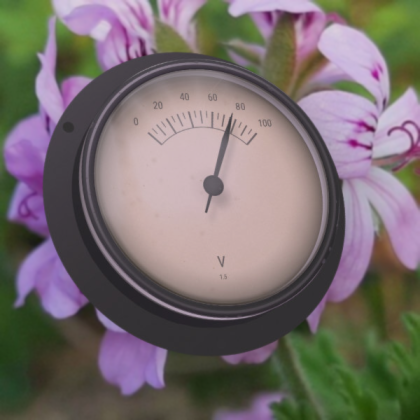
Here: **75** V
